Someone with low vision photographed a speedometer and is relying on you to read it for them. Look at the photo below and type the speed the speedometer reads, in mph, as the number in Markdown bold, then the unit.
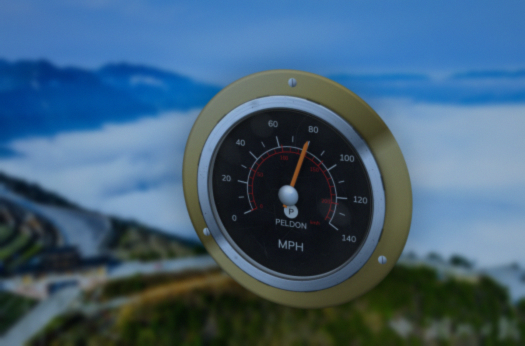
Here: **80** mph
